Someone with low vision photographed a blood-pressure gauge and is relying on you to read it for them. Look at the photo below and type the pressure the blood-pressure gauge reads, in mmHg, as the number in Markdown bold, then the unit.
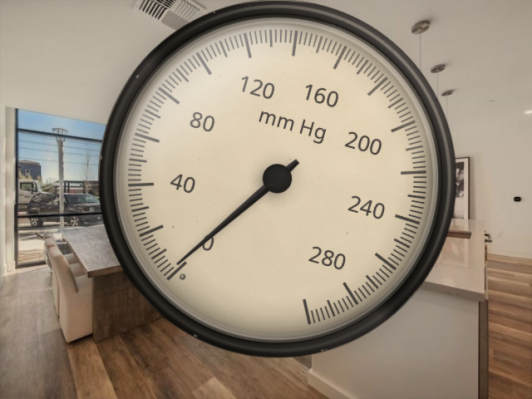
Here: **2** mmHg
